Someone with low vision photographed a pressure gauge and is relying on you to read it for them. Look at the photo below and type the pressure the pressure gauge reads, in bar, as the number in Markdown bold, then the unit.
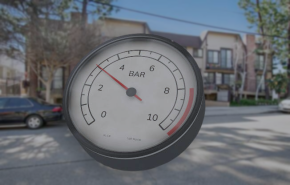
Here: **3** bar
